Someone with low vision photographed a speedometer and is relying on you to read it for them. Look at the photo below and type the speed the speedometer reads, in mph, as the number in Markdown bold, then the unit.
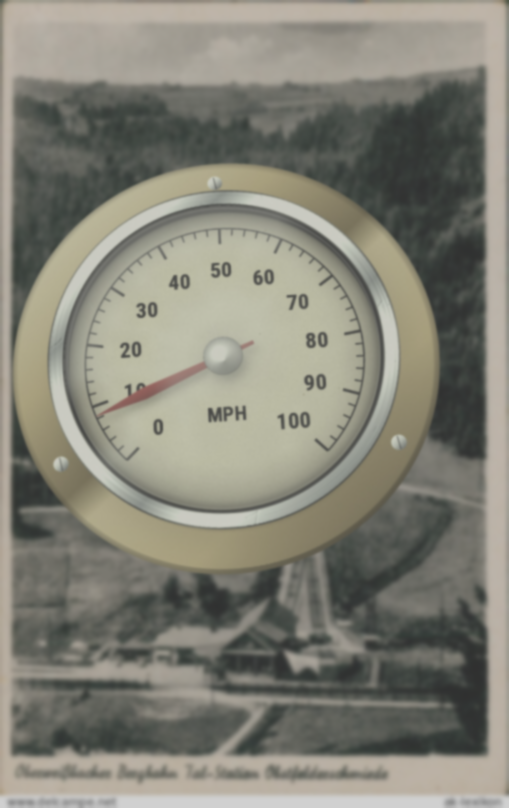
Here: **8** mph
